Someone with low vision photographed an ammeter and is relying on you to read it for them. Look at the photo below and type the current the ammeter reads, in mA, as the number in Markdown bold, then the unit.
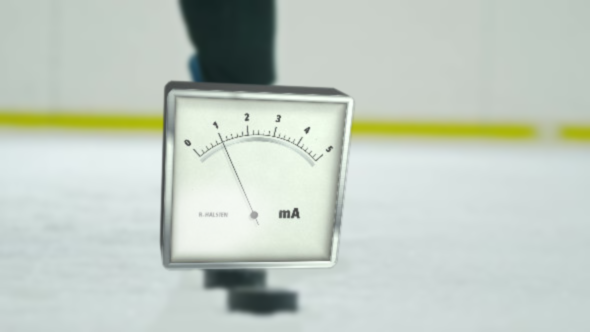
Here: **1** mA
